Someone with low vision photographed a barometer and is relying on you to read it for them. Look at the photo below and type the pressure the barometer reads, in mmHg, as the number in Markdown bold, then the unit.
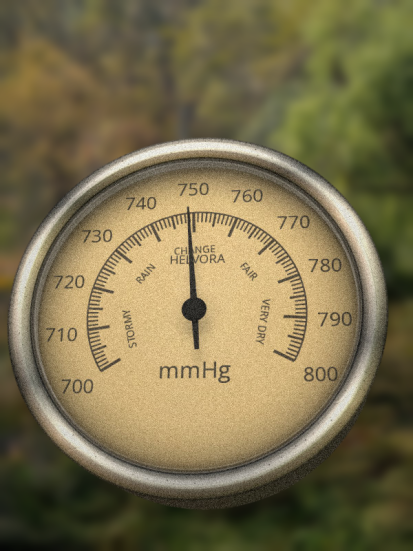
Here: **749** mmHg
